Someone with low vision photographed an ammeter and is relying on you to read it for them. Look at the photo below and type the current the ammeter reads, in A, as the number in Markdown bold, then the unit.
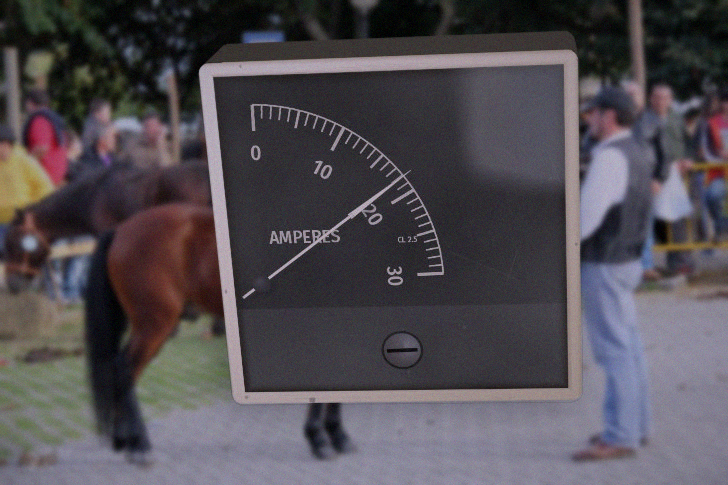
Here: **18** A
